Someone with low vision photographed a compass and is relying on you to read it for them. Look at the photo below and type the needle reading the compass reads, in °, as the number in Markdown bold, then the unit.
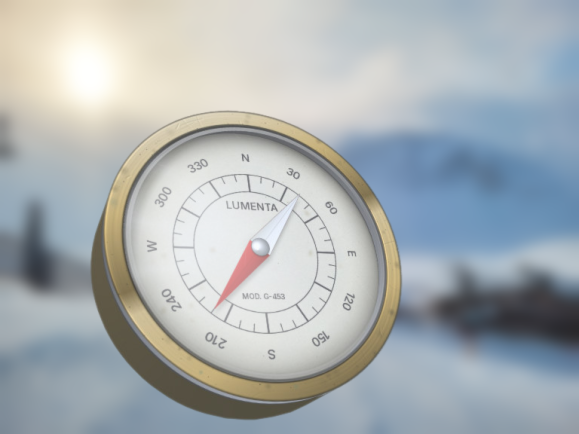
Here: **220** °
